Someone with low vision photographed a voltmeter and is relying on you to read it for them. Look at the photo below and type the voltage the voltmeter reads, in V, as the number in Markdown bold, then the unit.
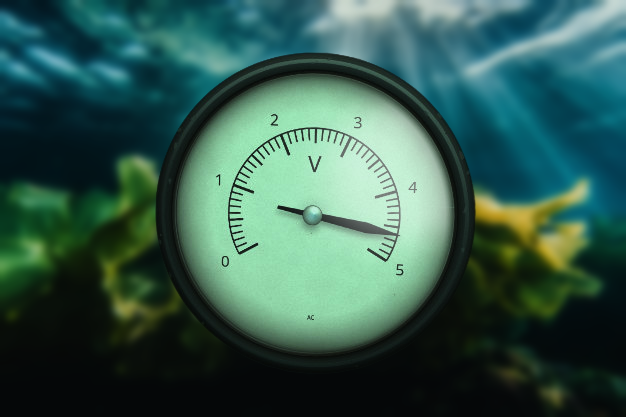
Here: **4.6** V
